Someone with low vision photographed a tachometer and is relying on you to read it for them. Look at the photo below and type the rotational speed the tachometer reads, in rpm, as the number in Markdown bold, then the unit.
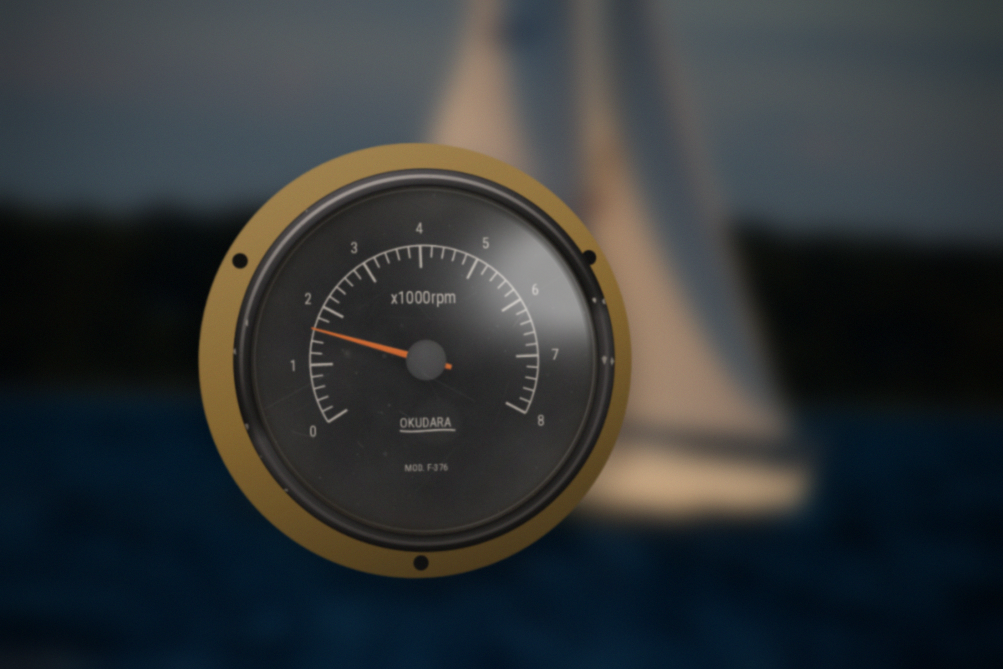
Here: **1600** rpm
